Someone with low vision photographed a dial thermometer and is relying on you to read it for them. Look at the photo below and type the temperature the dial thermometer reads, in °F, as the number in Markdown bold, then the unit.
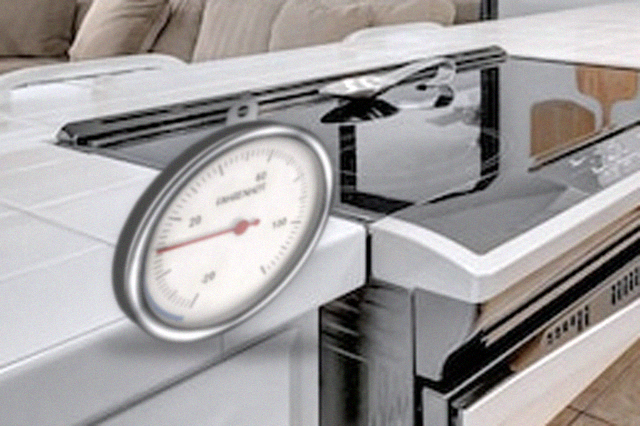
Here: **10** °F
